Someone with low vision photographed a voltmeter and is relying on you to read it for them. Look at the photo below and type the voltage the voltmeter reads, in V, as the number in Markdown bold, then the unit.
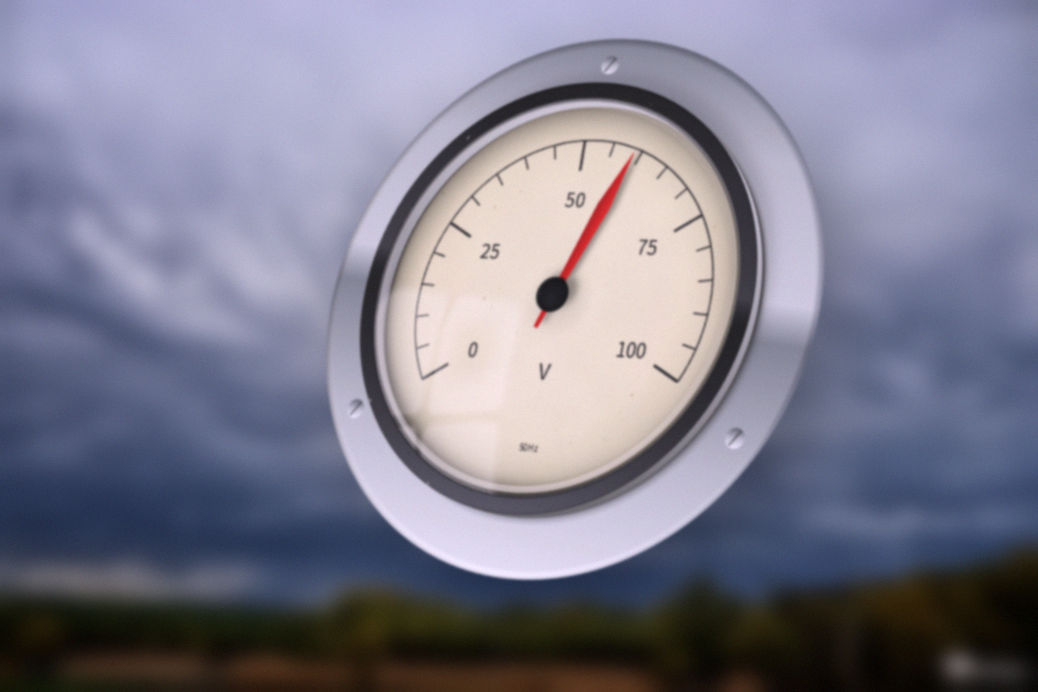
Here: **60** V
